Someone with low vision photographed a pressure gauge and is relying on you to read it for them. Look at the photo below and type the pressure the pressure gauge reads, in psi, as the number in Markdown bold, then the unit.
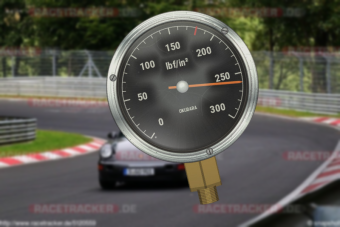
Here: **260** psi
